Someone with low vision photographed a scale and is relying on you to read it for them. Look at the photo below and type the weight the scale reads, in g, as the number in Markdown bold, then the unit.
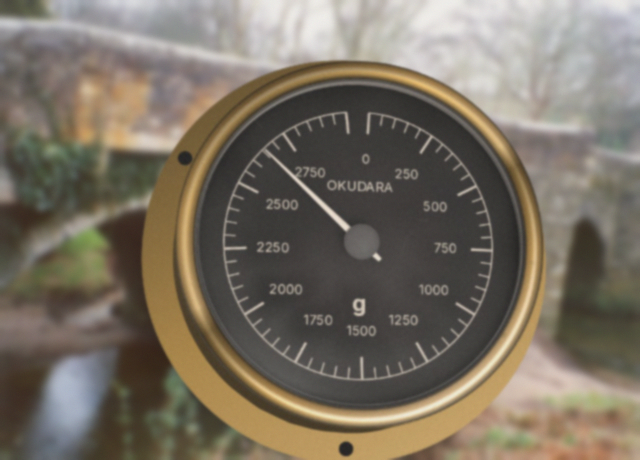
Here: **2650** g
